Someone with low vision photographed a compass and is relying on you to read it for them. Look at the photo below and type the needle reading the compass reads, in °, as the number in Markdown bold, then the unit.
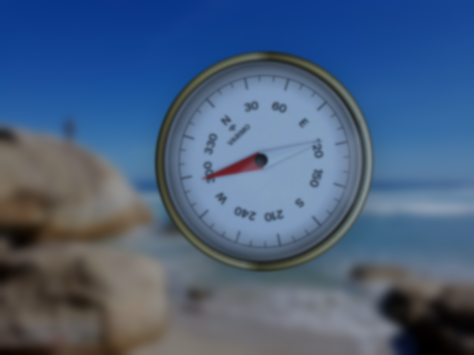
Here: **295** °
